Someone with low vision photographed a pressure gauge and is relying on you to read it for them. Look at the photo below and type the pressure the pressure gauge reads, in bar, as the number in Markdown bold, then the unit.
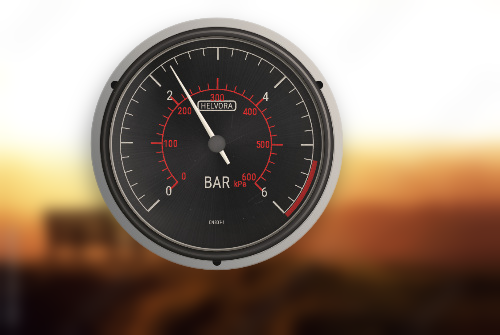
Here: **2.3** bar
